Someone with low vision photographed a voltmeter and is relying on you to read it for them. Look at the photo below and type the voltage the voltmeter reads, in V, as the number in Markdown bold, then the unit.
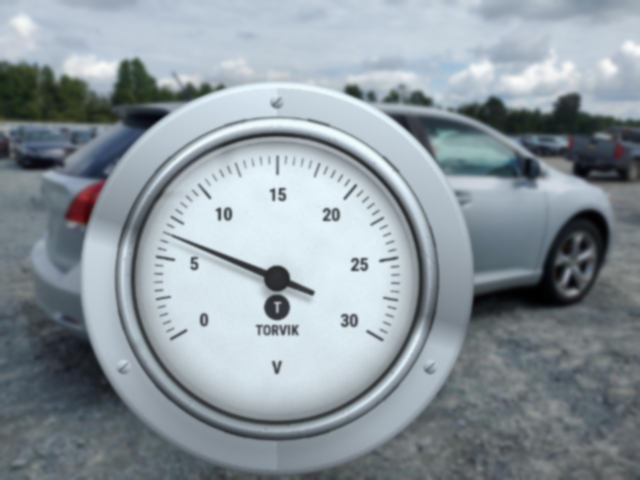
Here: **6.5** V
